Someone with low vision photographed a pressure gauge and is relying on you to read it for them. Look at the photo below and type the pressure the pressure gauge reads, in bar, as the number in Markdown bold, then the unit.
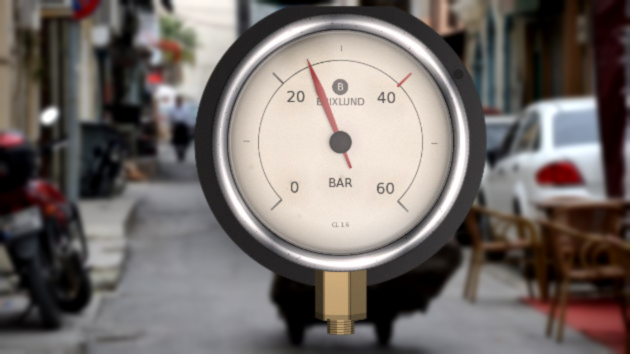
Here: **25** bar
